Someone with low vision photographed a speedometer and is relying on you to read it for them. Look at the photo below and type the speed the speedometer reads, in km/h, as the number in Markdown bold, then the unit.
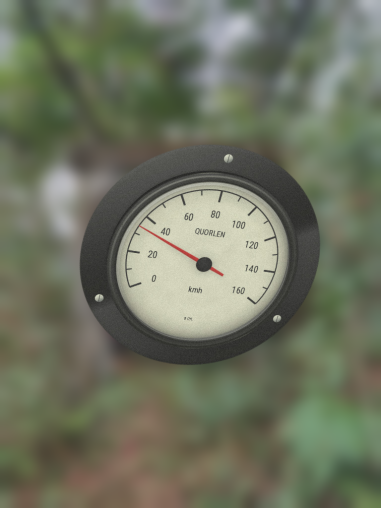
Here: **35** km/h
